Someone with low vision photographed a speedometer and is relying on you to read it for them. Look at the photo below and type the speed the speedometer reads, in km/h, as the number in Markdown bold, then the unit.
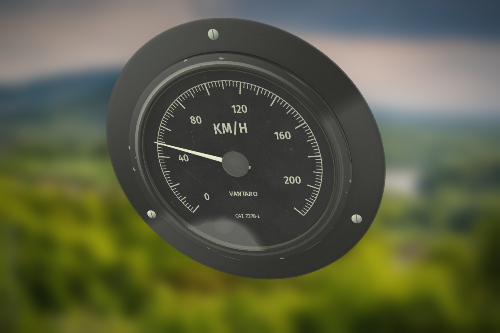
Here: **50** km/h
